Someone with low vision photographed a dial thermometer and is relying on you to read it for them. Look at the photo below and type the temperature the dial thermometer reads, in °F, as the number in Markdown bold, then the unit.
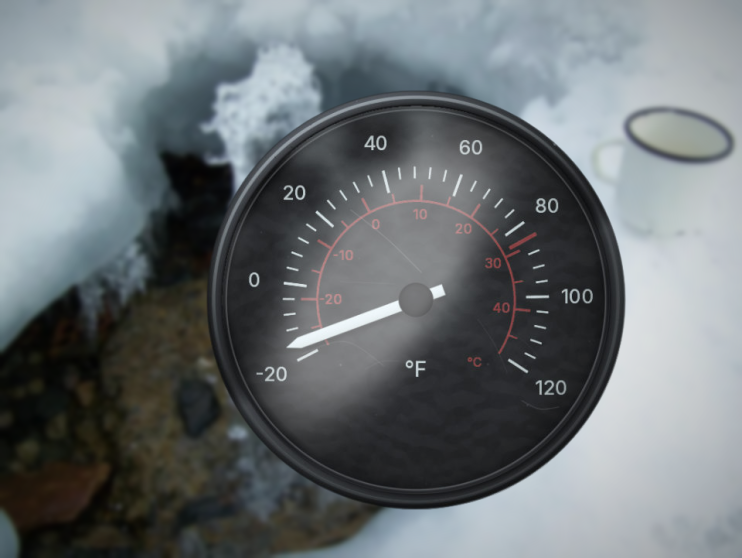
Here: **-16** °F
